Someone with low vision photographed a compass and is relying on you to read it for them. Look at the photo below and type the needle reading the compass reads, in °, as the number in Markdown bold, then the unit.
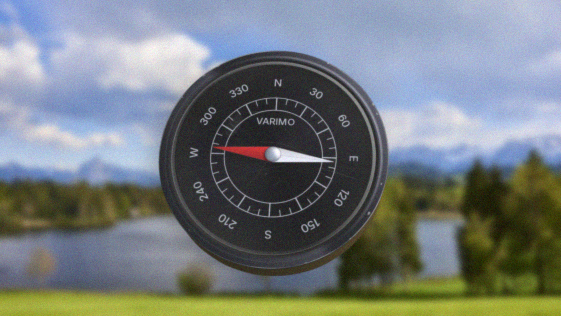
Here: **275** °
